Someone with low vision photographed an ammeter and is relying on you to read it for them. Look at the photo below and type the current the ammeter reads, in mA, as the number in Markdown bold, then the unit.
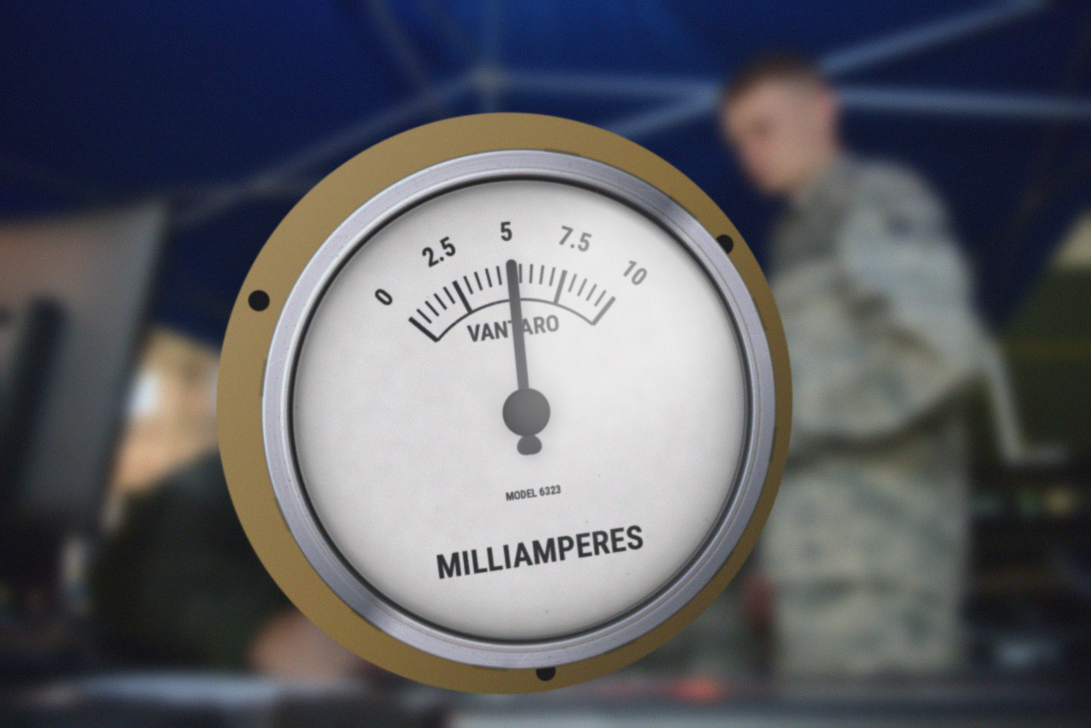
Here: **5** mA
